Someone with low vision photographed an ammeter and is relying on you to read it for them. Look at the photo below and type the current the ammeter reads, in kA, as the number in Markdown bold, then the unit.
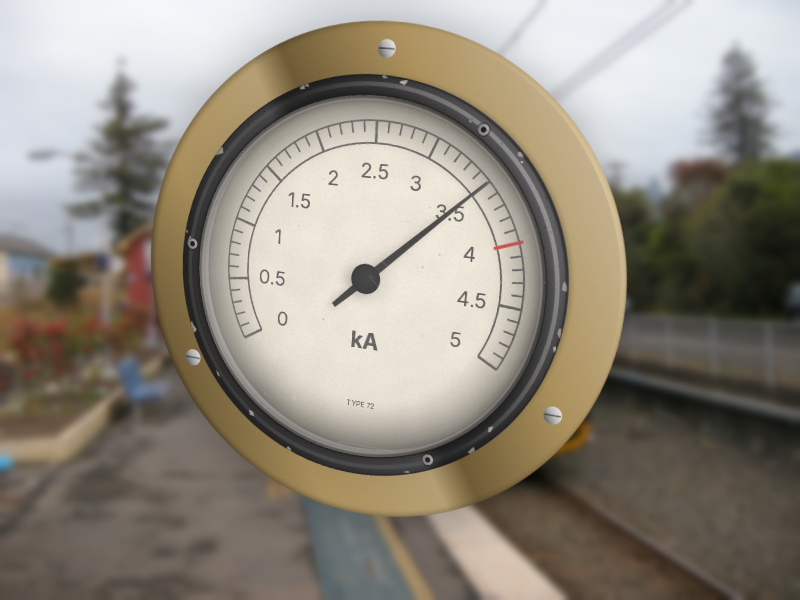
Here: **3.5** kA
